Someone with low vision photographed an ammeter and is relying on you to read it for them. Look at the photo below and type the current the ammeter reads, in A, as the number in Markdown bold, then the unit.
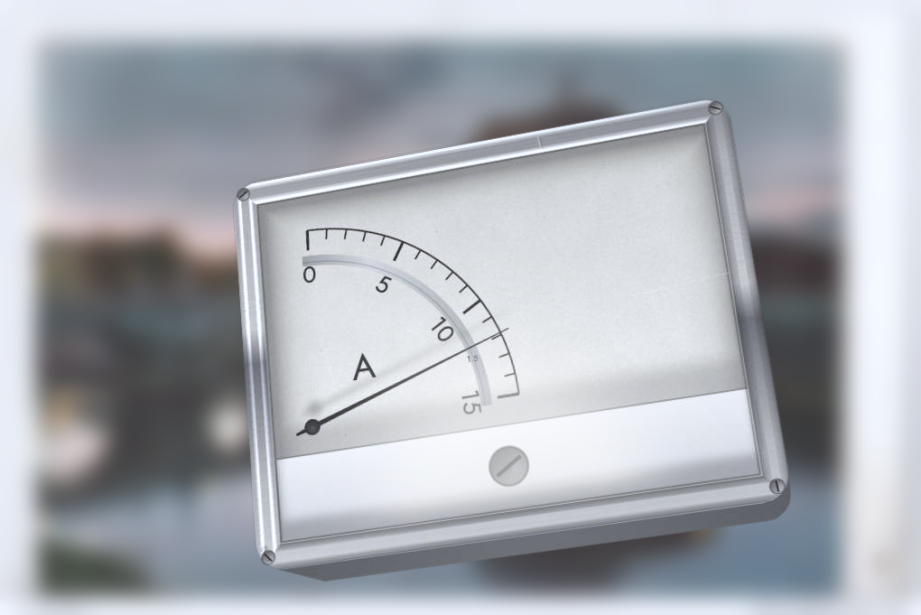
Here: **12** A
